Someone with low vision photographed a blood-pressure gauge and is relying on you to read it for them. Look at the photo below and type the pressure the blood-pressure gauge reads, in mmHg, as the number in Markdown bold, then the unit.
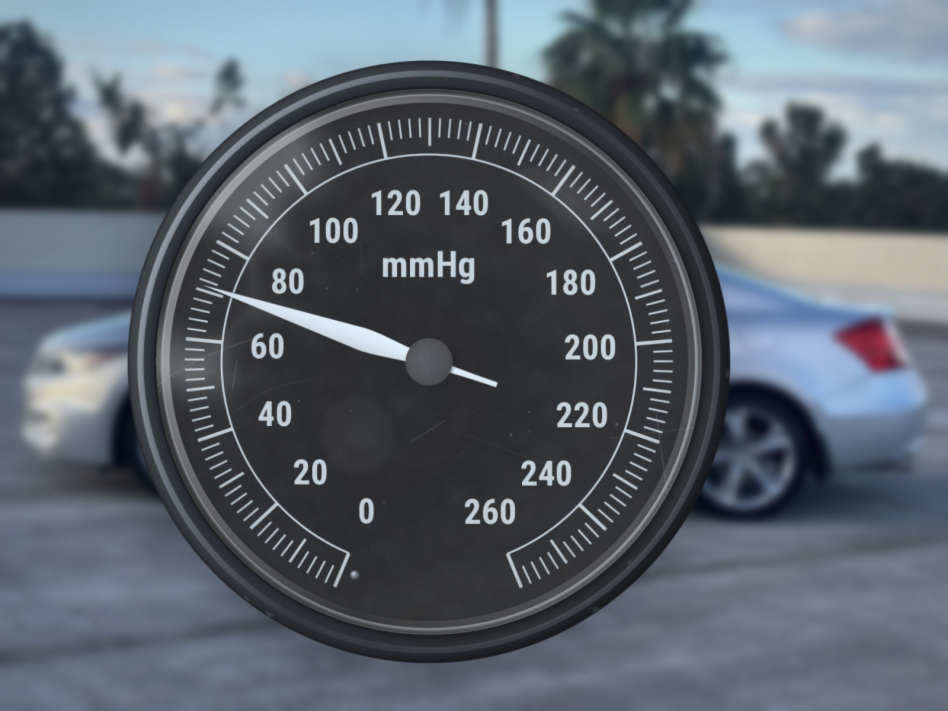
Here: **71** mmHg
